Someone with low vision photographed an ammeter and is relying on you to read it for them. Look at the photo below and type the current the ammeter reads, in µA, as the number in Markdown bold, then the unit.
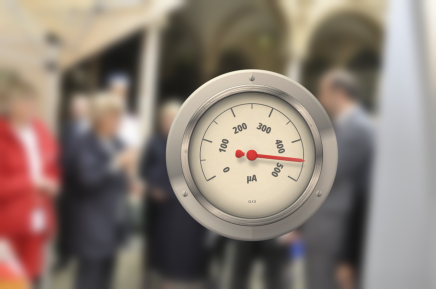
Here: **450** µA
